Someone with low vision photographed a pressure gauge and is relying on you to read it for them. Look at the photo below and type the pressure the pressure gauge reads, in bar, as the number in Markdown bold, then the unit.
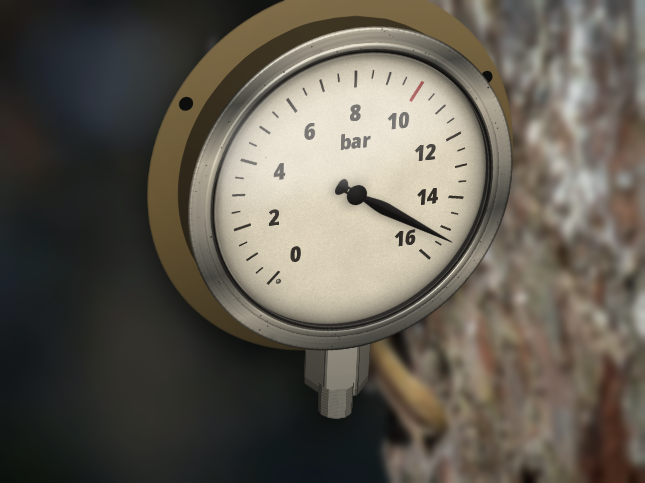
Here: **15.25** bar
